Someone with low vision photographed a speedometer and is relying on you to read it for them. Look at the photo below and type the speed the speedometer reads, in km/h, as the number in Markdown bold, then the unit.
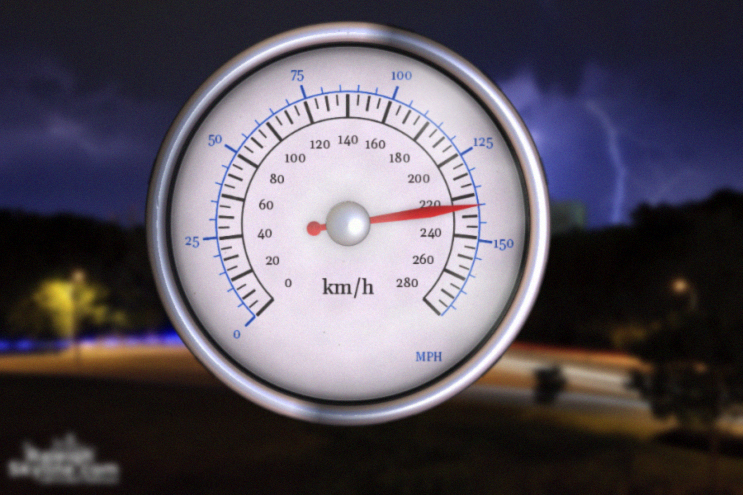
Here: **225** km/h
